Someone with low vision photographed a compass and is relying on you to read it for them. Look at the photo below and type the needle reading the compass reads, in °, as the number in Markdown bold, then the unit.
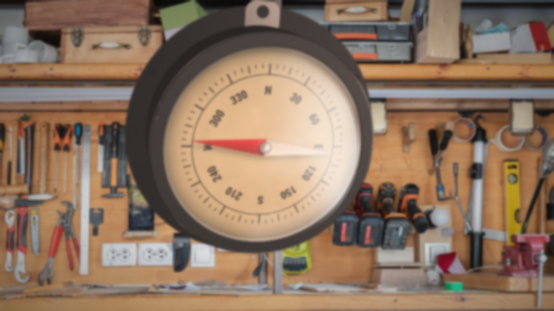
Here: **275** °
